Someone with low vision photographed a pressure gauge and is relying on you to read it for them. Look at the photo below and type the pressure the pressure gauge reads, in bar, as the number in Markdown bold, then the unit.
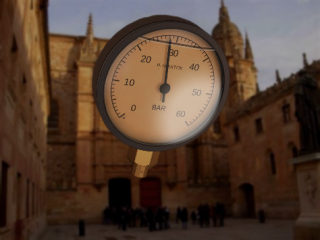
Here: **28** bar
